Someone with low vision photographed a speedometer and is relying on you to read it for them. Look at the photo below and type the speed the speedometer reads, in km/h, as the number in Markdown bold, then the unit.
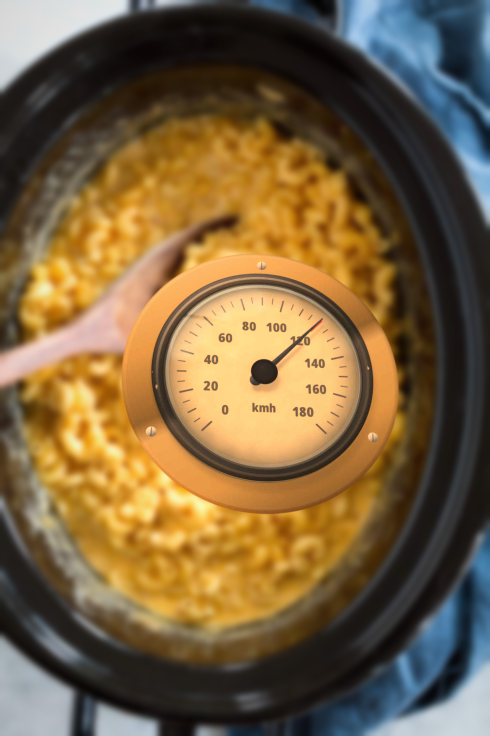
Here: **120** km/h
